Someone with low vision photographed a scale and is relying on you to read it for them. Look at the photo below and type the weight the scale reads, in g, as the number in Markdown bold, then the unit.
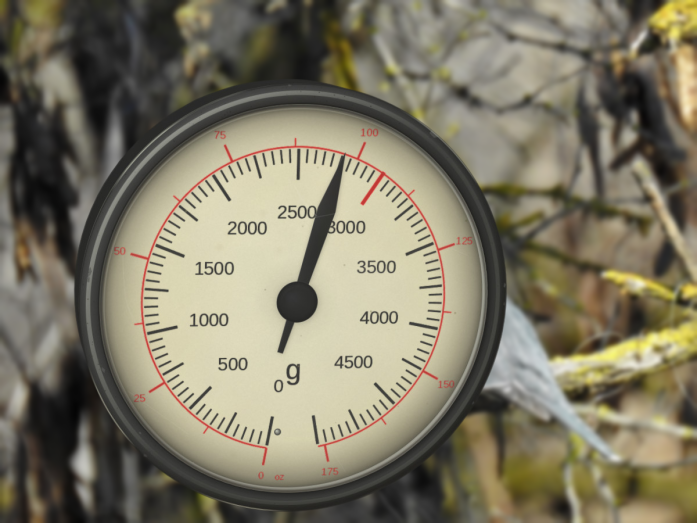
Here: **2750** g
